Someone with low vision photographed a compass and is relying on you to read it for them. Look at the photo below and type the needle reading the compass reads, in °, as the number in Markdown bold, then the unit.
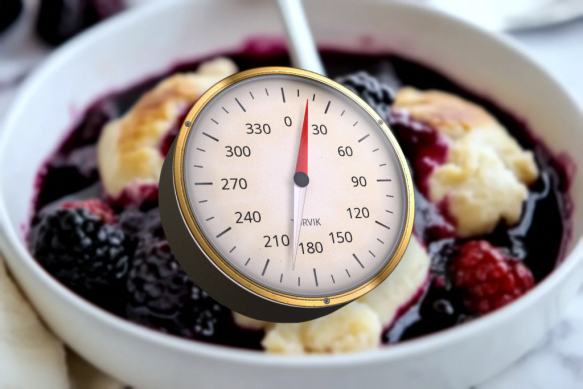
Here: **15** °
